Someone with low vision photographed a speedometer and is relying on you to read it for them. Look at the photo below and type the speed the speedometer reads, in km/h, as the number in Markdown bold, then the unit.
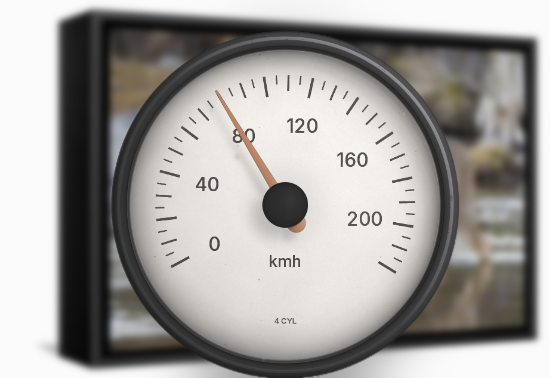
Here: **80** km/h
